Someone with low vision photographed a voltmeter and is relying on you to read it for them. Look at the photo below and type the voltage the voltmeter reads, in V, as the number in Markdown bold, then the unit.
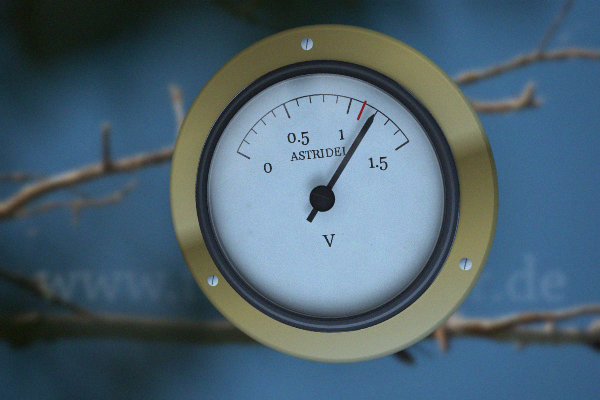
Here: **1.2** V
